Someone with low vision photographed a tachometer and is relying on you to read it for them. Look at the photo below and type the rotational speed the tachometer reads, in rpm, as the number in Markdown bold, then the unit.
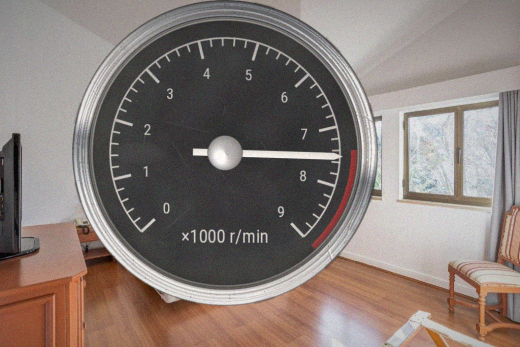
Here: **7500** rpm
